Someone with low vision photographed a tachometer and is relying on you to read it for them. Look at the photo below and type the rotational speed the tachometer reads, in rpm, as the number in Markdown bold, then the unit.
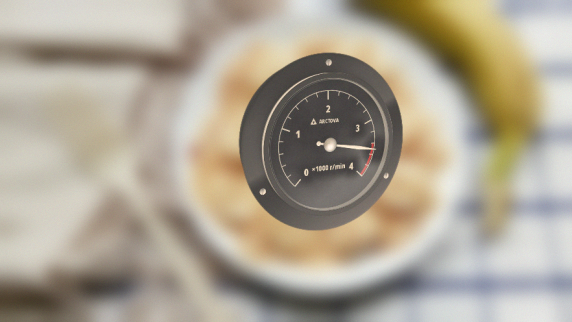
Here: **3500** rpm
